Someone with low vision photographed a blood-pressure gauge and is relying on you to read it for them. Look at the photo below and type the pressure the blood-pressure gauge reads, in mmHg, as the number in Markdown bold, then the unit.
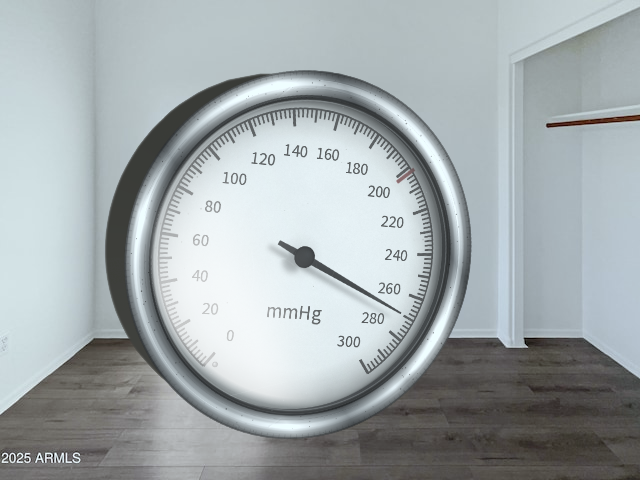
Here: **270** mmHg
